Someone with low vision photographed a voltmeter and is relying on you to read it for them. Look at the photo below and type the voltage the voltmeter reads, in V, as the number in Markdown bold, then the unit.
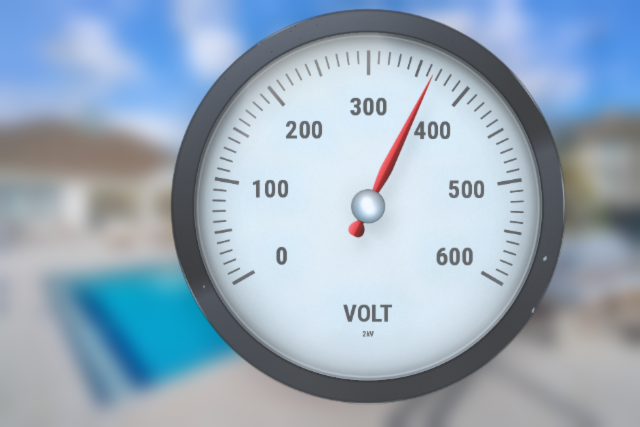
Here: **365** V
